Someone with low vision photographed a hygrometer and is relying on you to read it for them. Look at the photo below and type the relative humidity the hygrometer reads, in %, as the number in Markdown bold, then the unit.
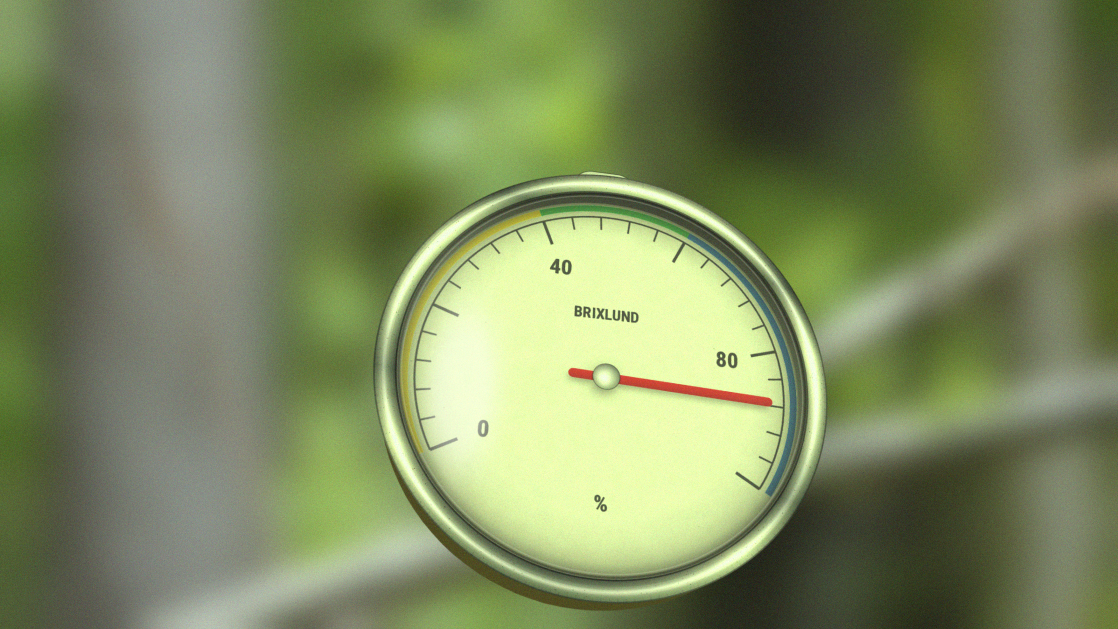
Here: **88** %
